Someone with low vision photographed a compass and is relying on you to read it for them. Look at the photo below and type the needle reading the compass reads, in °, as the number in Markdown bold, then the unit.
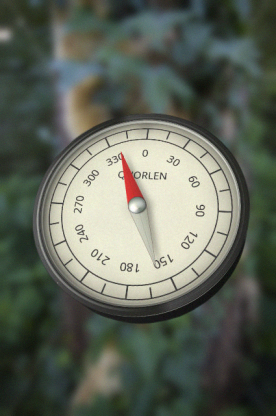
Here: **337.5** °
